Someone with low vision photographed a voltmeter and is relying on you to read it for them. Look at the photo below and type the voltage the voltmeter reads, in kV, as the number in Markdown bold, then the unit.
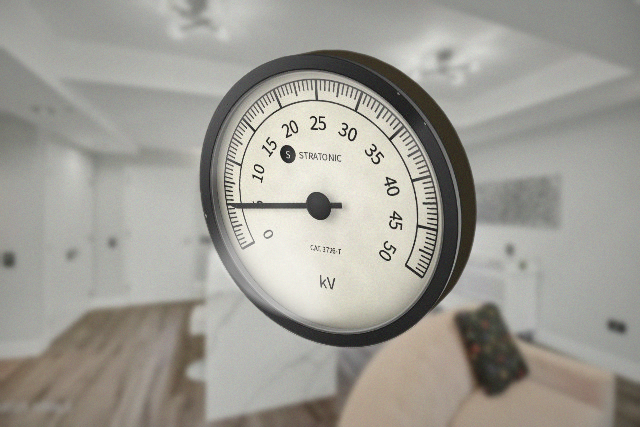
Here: **5** kV
